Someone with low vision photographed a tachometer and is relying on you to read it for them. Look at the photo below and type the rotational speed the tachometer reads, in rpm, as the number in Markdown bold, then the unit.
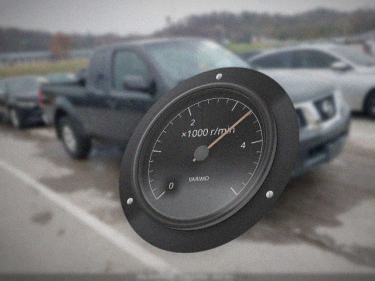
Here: **3400** rpm
